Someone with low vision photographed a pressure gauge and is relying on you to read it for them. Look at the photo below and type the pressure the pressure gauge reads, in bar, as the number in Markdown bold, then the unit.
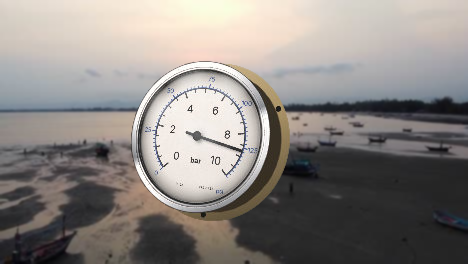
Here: **8.75** bar
